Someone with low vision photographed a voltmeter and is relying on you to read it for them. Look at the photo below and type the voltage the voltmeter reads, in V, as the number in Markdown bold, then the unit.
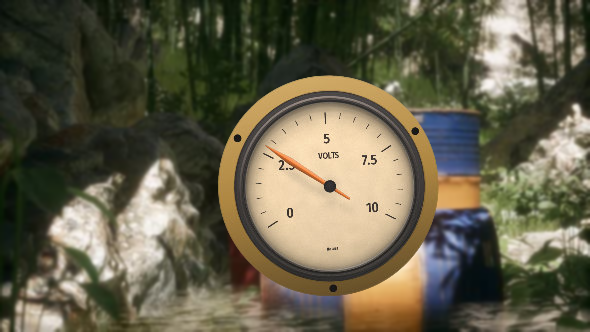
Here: **2.75** V
